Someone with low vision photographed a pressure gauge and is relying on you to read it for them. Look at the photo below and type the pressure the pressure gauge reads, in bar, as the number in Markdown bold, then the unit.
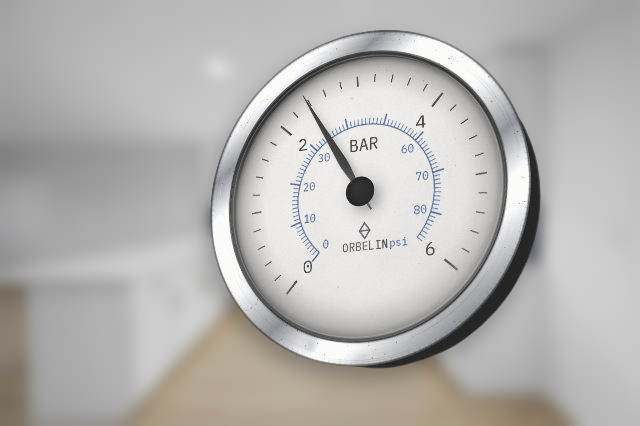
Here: **2.4** bar
